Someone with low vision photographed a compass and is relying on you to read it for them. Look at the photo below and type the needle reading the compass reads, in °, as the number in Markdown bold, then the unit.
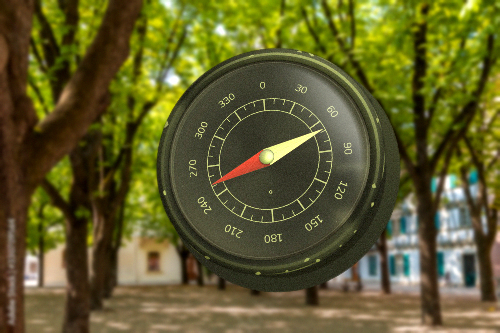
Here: **250** °
